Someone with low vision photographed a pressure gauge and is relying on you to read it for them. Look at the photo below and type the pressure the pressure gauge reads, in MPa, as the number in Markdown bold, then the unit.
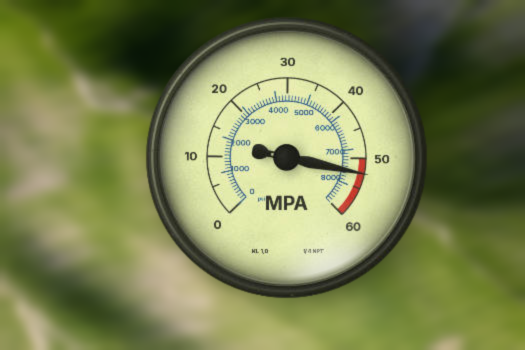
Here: **52.5** MPa
